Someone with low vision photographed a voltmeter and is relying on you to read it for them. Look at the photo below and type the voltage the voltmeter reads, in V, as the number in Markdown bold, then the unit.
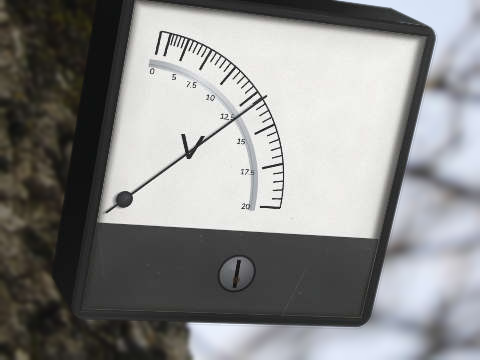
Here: **13** V
